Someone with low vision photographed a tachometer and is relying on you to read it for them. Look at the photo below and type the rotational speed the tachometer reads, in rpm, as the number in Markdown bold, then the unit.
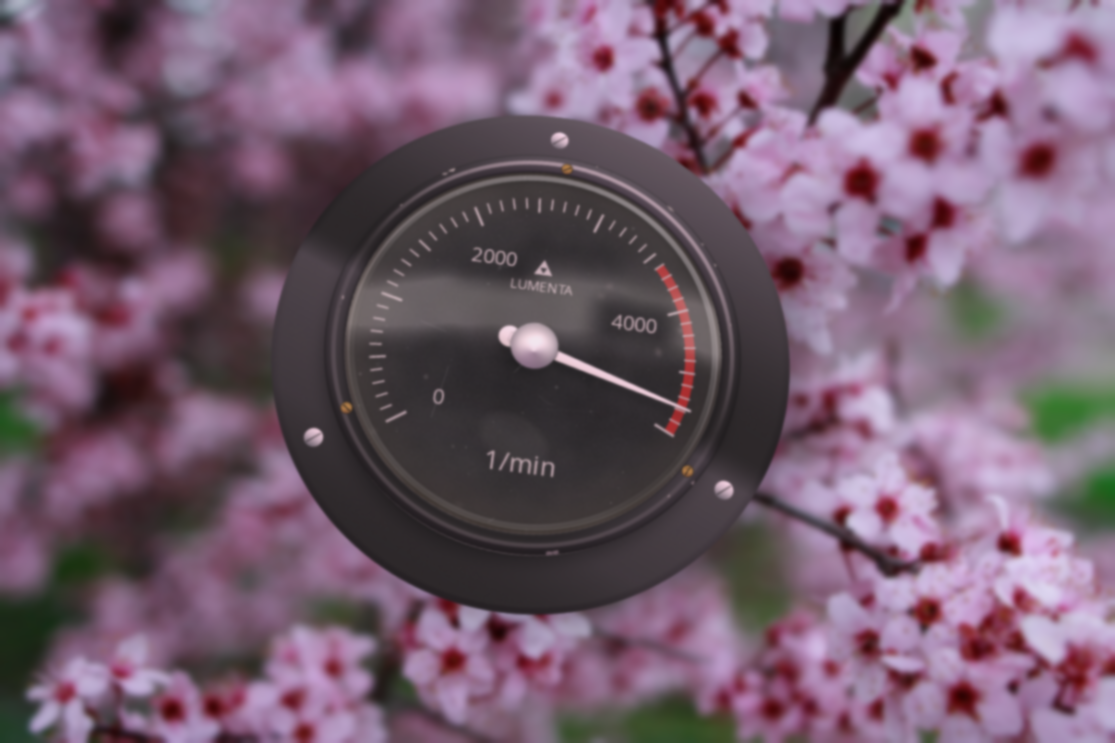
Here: **4800** rpm
